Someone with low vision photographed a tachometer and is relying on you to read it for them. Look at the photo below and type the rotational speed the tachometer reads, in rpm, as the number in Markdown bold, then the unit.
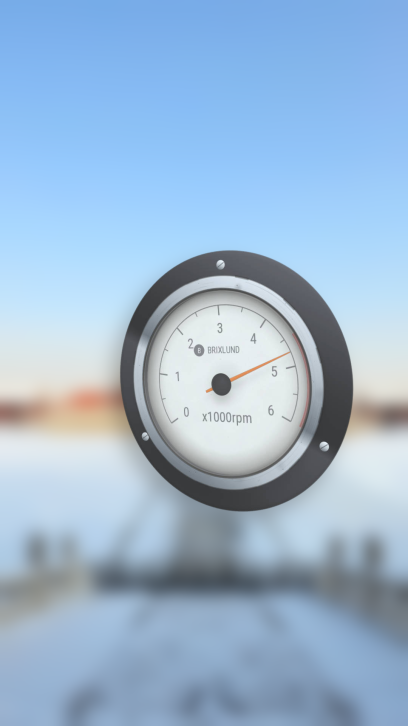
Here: **4750** rpm
